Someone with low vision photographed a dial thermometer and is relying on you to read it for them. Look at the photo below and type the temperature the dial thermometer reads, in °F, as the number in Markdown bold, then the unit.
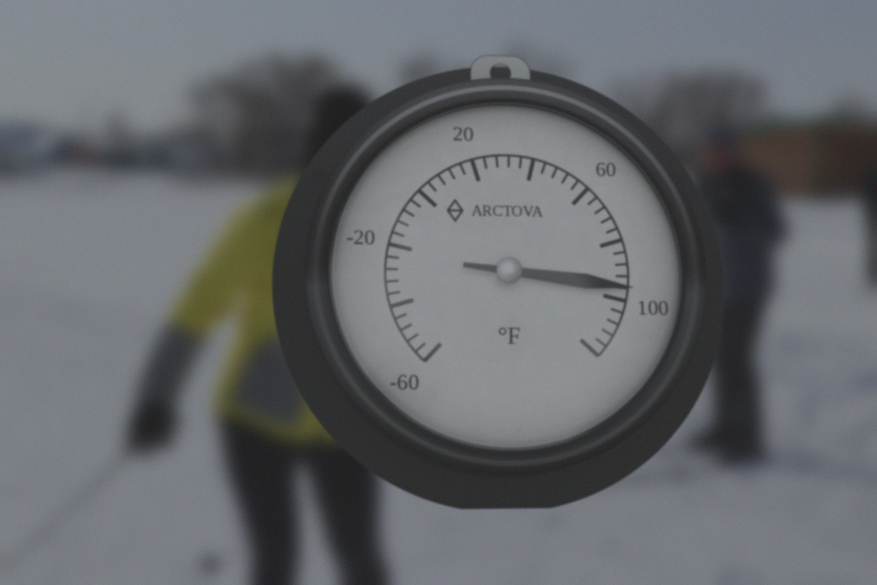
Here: **96** °F
